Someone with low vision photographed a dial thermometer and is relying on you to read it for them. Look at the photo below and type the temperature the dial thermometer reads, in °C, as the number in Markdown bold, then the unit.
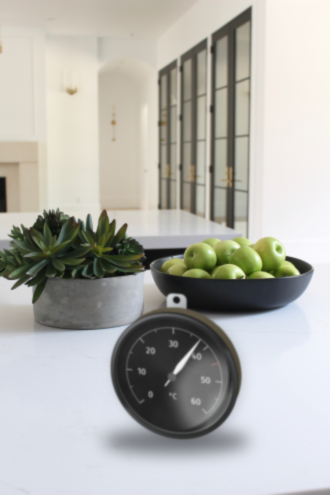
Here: **37.5** °C
